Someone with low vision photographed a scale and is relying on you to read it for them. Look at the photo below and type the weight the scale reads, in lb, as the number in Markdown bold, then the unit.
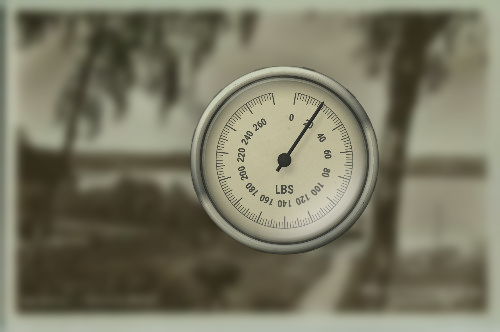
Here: **20** lb
